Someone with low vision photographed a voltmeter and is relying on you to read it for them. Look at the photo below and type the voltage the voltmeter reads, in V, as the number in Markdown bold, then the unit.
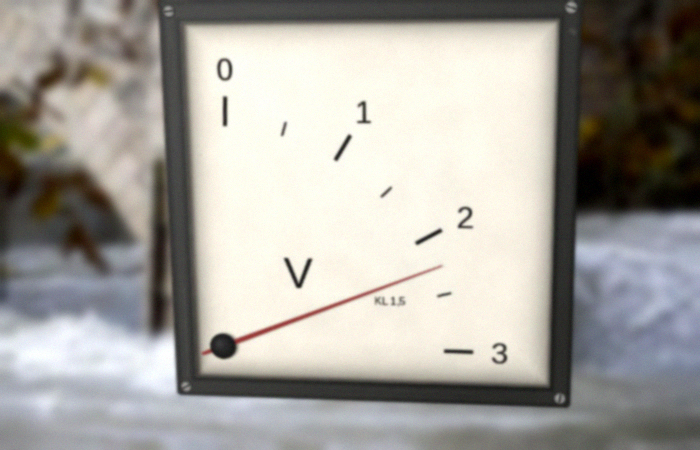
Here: **2.25** V
